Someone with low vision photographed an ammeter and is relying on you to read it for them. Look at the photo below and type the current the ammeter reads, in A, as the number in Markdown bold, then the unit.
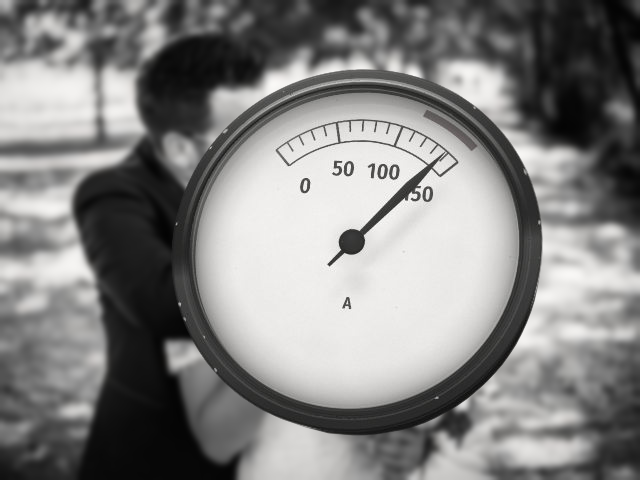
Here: **140** A
